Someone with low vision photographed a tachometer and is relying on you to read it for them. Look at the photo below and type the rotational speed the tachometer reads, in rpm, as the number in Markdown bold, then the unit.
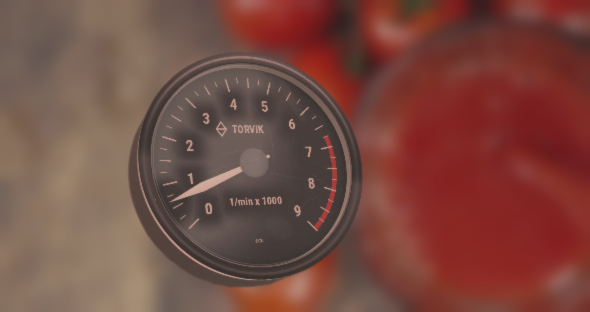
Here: **625** rpm
